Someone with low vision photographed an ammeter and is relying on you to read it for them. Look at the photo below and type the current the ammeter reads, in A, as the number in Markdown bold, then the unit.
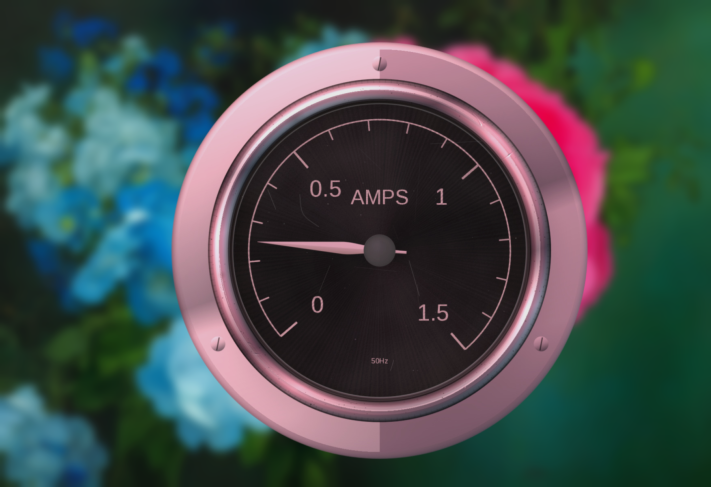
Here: **0.25** A
